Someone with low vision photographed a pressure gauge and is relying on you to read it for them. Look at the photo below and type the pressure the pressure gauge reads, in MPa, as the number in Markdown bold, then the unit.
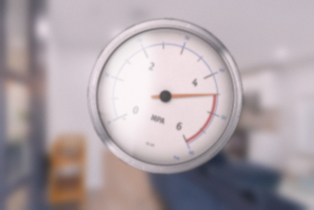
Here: **4.5** MPa
